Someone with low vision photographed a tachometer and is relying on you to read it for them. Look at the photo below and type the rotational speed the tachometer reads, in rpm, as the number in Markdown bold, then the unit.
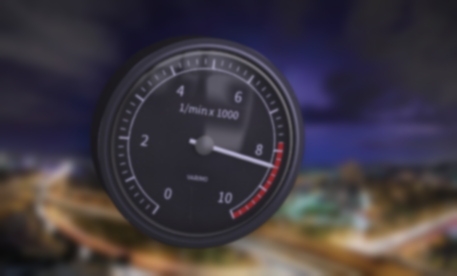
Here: **8400** rpm
